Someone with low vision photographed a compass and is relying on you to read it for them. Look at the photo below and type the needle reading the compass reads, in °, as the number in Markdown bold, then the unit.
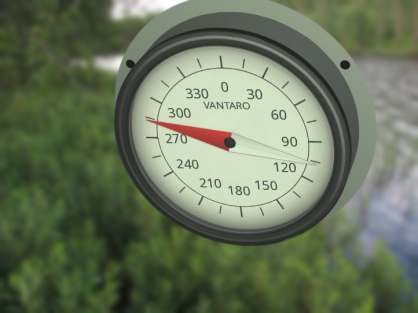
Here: **285** °
